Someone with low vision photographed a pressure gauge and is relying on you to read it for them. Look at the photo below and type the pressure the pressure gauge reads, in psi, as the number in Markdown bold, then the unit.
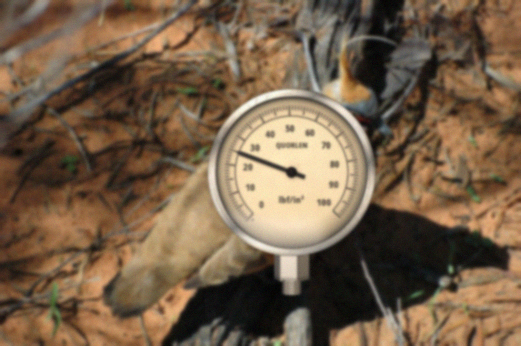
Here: **25** psi
